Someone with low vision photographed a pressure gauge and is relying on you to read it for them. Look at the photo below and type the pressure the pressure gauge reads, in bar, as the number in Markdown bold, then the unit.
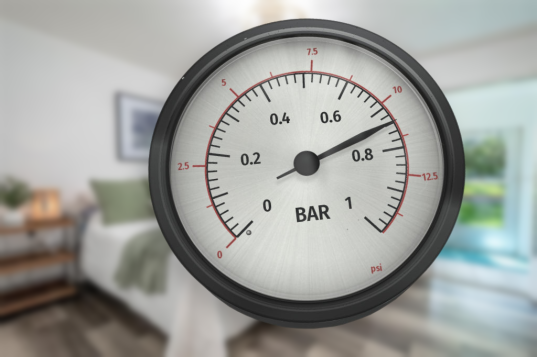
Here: **0.74** bar
